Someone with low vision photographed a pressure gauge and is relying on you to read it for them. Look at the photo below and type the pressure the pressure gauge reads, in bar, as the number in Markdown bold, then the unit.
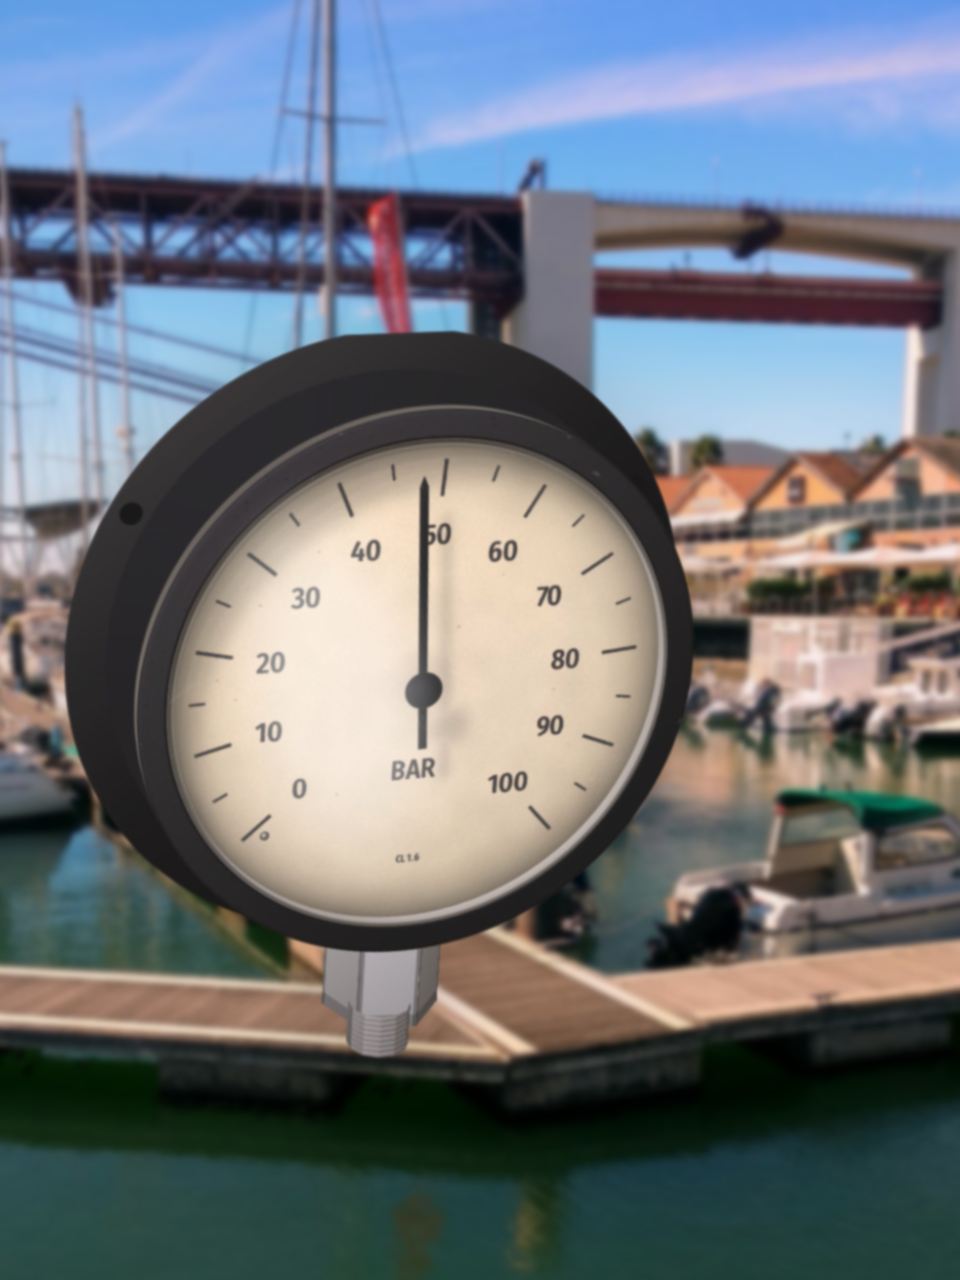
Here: **47.5** bar
